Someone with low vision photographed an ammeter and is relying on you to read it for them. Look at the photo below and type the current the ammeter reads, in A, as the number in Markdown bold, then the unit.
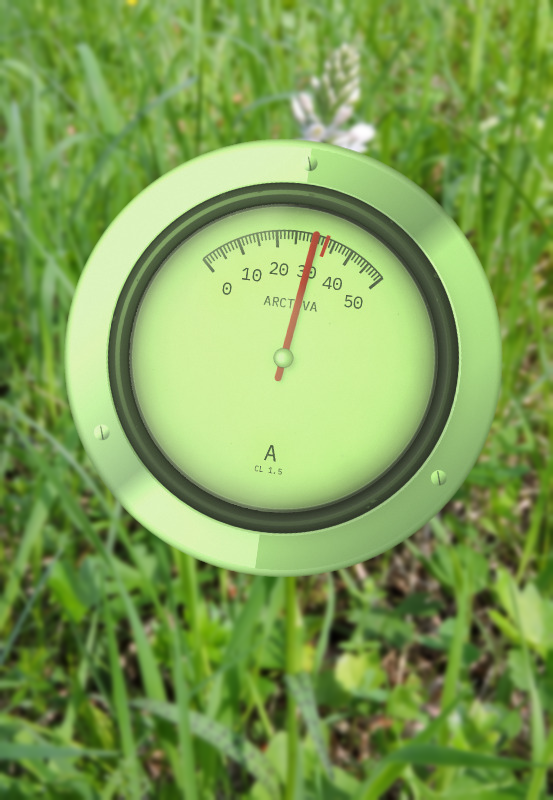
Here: **30** A
